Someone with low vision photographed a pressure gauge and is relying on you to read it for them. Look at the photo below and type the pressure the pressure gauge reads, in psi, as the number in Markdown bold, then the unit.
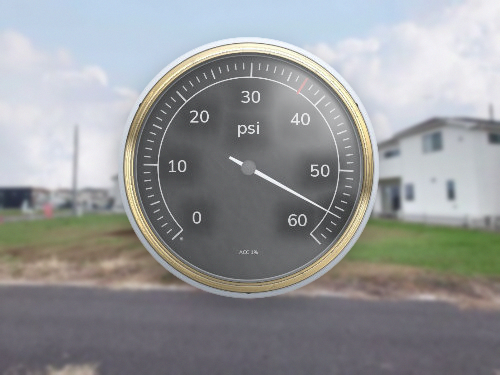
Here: **56** psi
